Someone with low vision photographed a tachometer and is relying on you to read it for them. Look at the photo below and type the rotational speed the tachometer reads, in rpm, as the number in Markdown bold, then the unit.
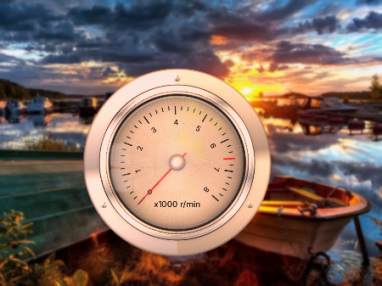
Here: **0** rpm
